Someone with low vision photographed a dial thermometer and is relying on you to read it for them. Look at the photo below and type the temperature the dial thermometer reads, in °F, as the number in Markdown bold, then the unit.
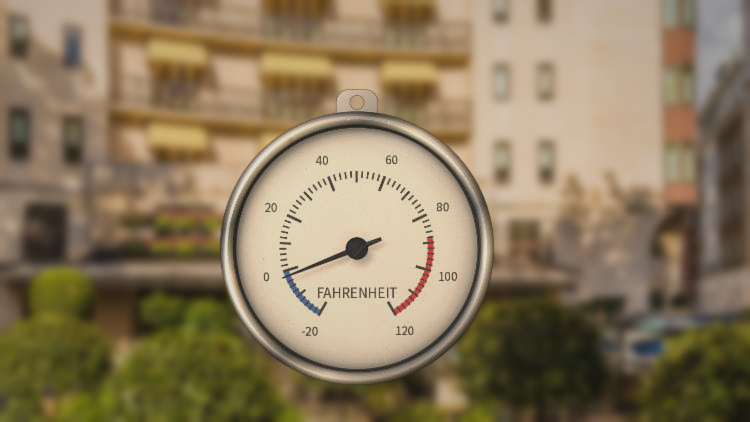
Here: **-2** °F
